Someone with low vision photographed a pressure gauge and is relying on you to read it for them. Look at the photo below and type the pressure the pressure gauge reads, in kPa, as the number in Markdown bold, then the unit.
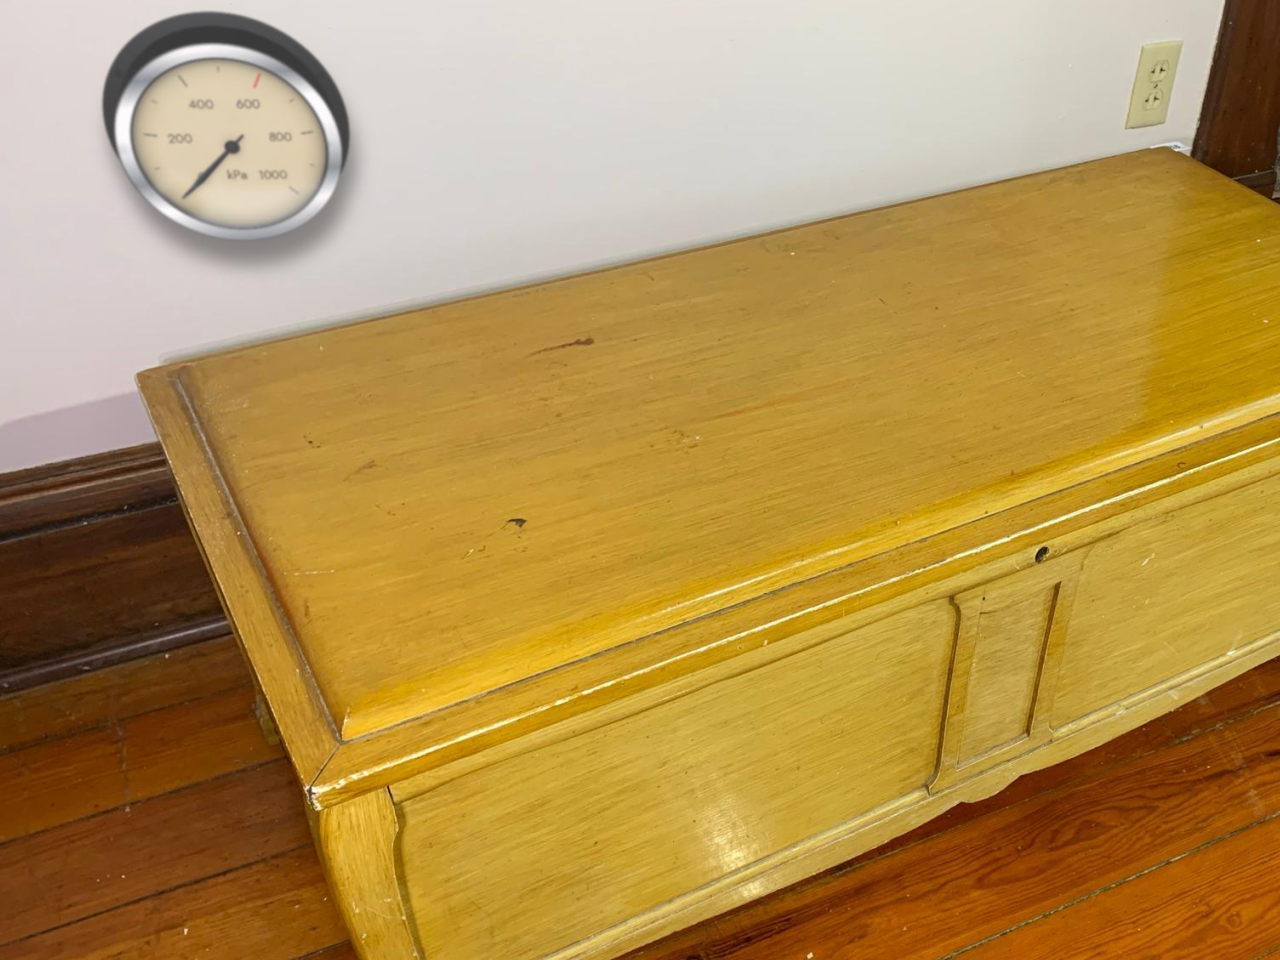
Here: **0** kPa
